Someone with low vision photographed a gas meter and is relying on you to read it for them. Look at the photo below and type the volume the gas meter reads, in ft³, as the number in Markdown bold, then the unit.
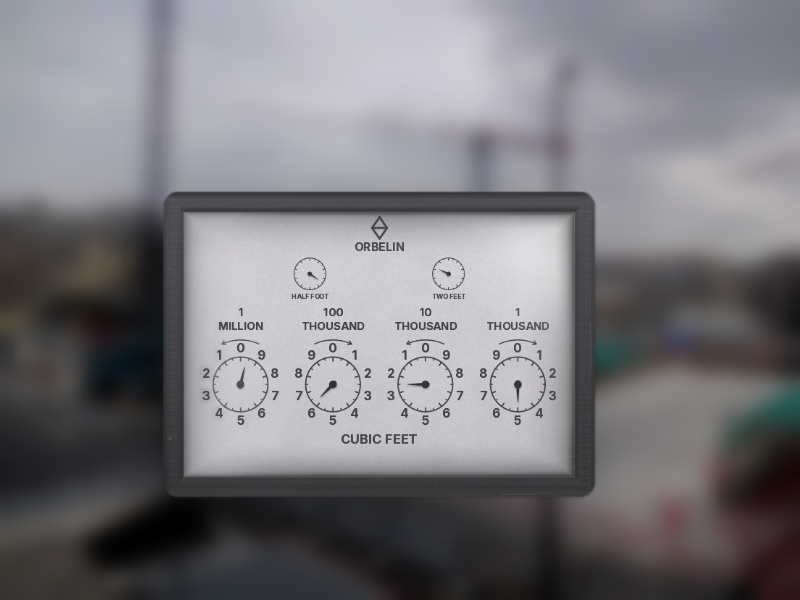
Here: **962500** ft³
